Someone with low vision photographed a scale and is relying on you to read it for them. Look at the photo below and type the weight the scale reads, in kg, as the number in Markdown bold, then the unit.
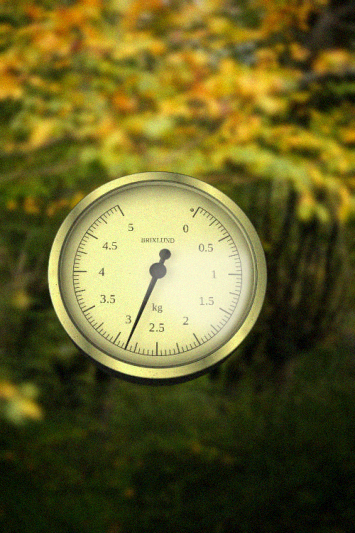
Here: **2.85** kg
